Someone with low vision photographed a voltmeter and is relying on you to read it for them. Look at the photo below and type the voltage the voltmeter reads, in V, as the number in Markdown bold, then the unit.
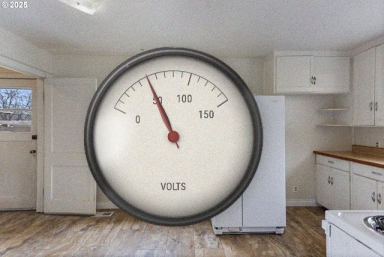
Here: **50** V
